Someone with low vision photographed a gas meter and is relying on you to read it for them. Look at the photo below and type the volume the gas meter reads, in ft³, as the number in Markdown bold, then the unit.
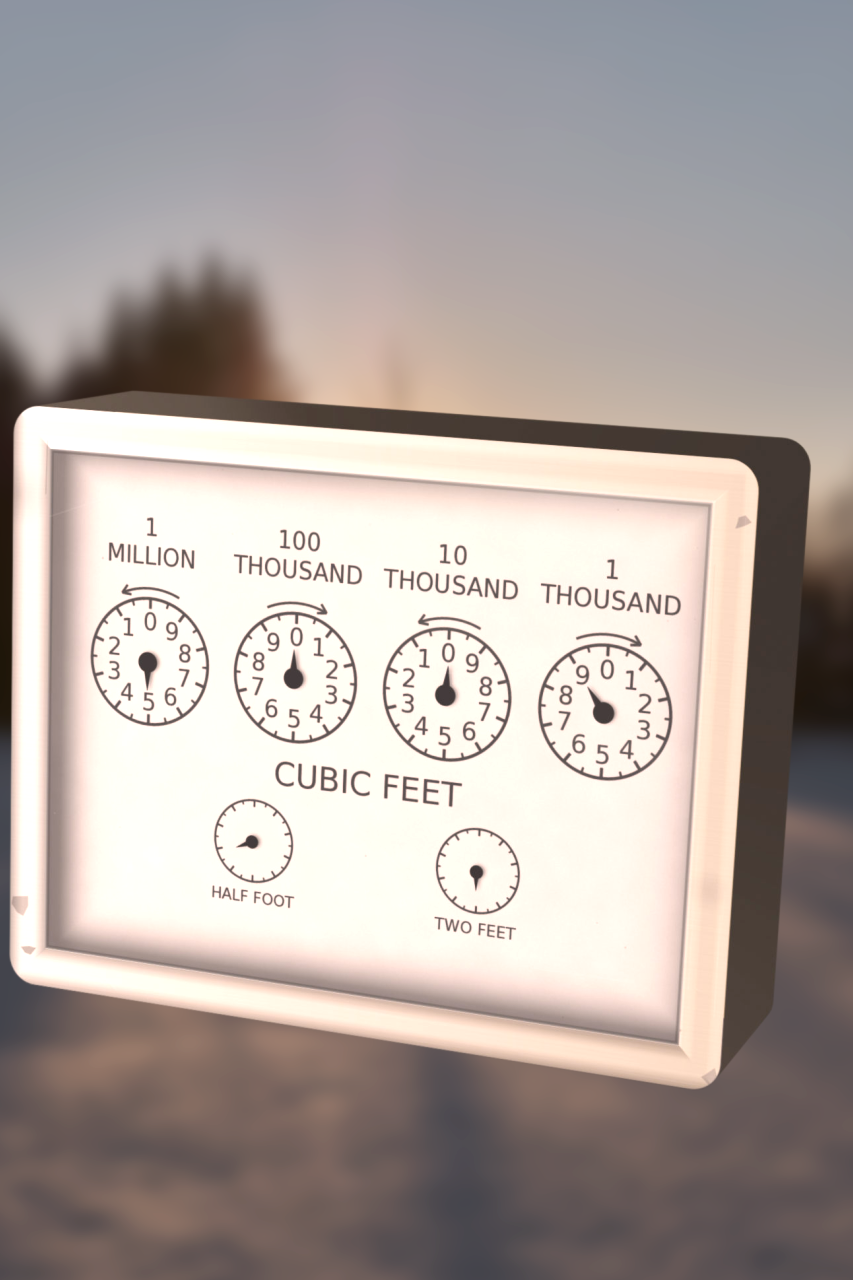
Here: **499900** ft³
